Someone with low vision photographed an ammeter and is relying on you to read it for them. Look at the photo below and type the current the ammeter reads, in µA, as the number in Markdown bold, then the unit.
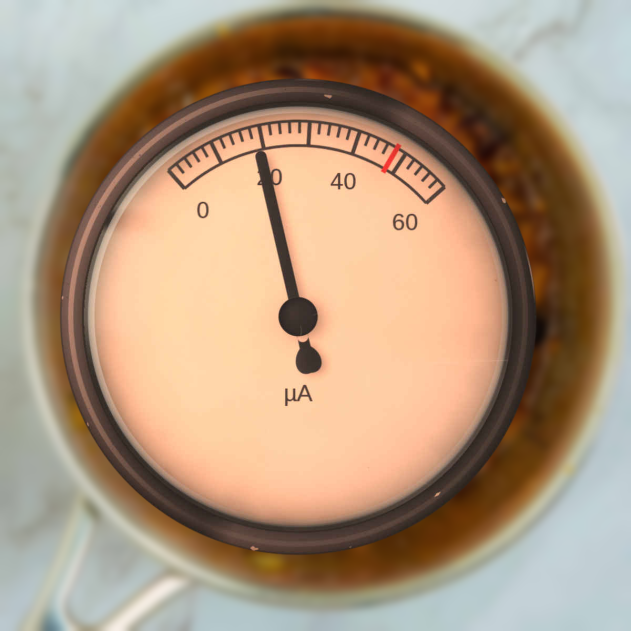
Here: **19** µA
